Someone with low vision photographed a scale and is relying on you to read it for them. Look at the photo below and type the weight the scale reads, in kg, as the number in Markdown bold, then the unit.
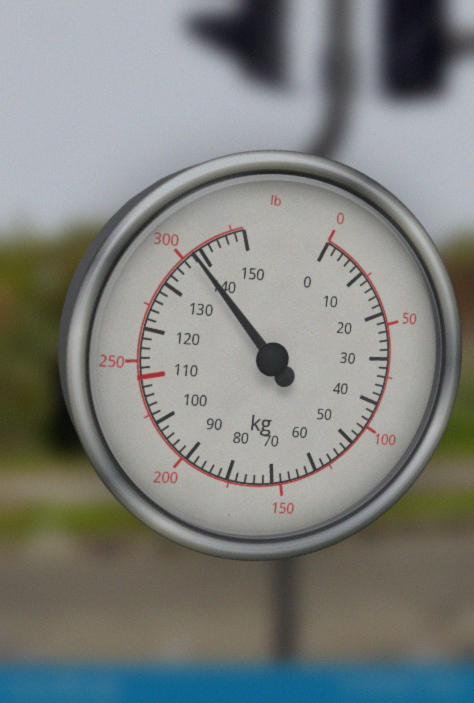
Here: **138** kg
